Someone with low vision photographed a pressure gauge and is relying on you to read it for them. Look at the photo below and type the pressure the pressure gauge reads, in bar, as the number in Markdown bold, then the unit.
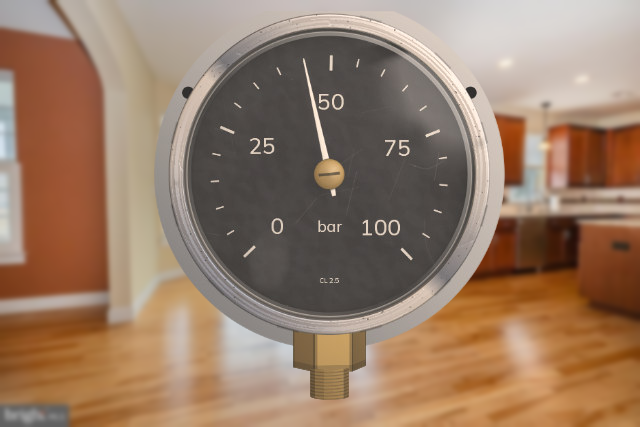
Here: **45** bar
